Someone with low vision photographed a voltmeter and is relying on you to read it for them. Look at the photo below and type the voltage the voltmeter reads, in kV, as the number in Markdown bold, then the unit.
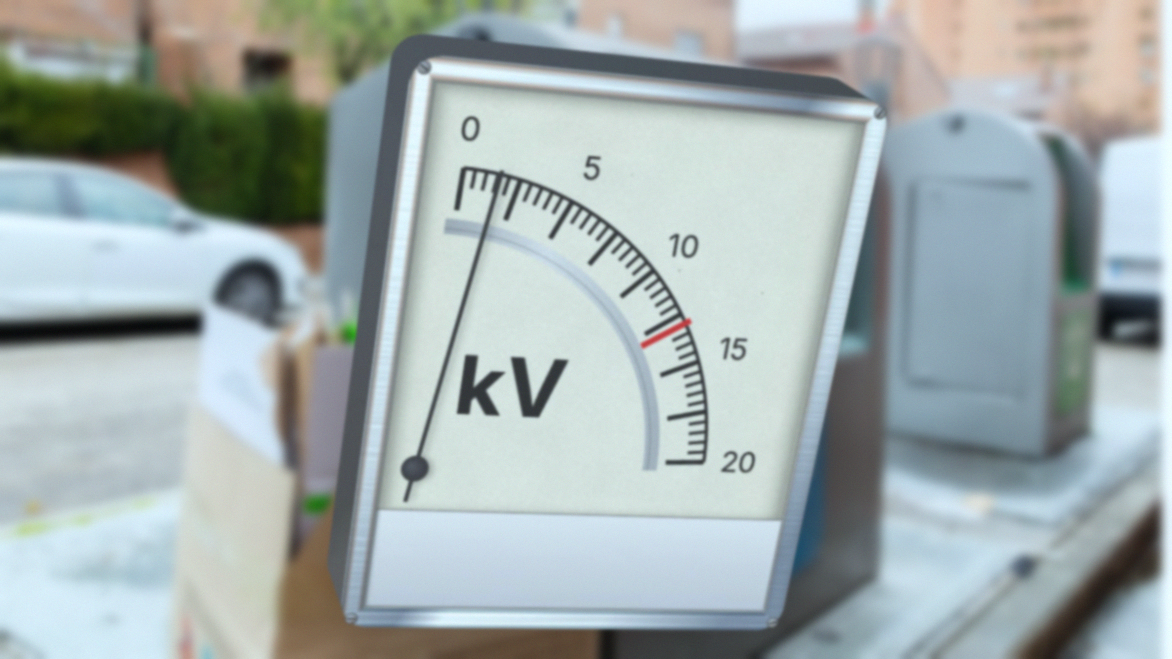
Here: **1.5** kV
